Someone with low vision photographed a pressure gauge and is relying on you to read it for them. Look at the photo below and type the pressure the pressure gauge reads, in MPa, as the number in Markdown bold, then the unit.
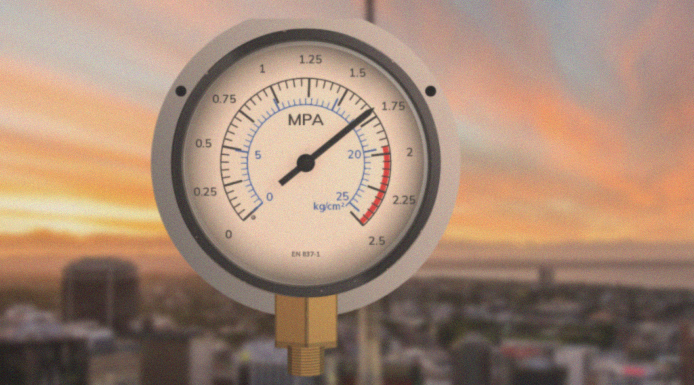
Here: **1.7** MPa
